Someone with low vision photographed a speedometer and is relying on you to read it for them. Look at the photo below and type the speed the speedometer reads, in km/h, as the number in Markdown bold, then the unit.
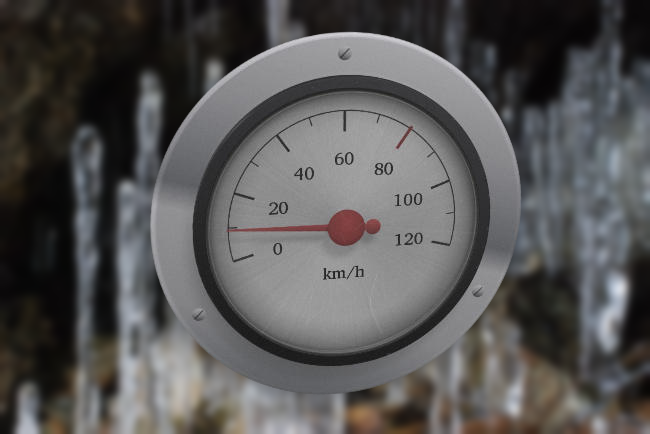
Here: **10** km/h
